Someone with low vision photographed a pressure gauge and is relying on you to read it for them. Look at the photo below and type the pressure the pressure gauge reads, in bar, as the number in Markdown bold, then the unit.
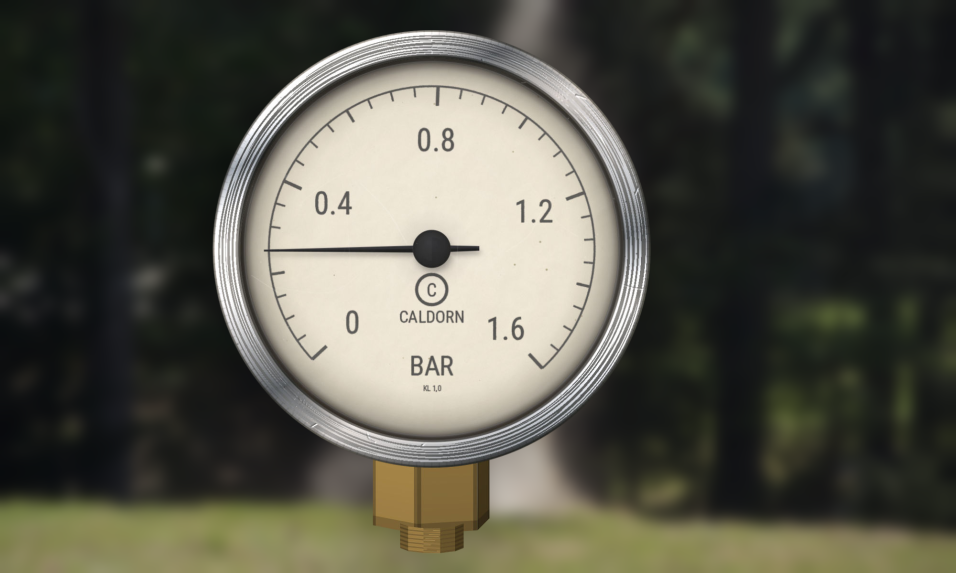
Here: **0.25** bar
